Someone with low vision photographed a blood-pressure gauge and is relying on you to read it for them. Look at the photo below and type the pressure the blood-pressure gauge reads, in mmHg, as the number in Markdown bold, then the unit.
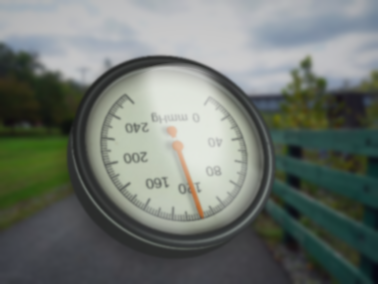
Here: **120** mmHg
